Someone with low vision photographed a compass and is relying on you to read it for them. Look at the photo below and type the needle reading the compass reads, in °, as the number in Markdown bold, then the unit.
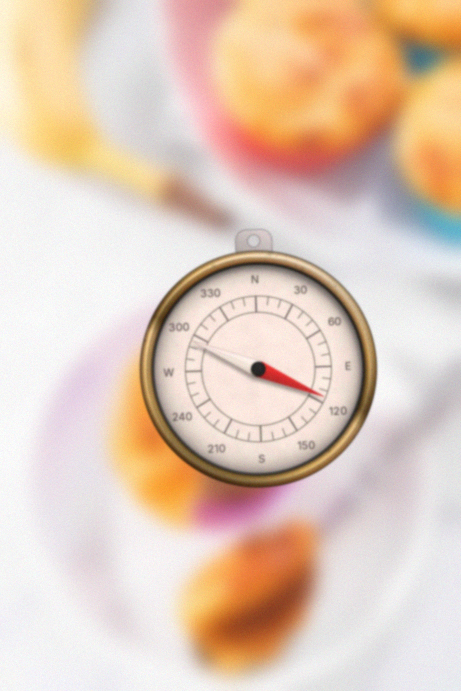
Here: **115** °
